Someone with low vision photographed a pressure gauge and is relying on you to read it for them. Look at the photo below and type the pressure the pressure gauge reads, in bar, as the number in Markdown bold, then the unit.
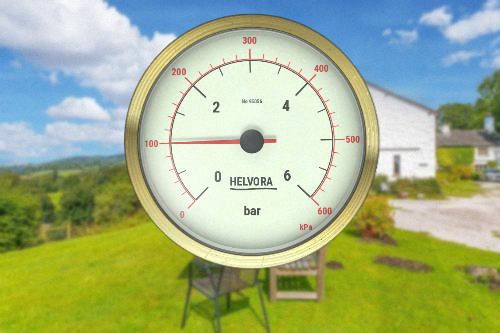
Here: **1** bar
